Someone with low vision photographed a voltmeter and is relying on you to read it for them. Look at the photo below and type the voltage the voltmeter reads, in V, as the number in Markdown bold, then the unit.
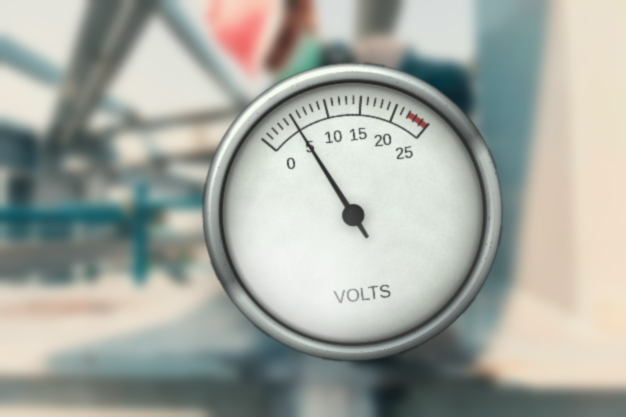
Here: **5** V
